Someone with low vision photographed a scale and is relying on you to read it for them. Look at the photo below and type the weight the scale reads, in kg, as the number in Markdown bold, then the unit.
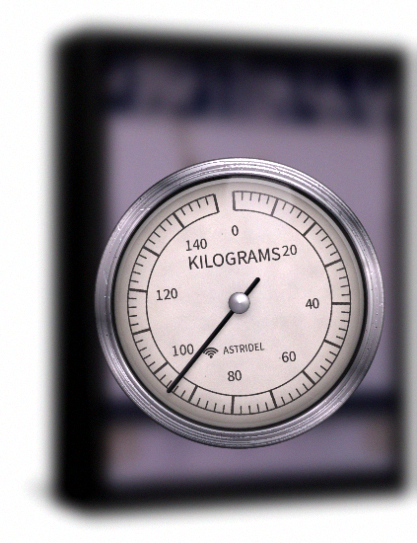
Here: **95** kg
